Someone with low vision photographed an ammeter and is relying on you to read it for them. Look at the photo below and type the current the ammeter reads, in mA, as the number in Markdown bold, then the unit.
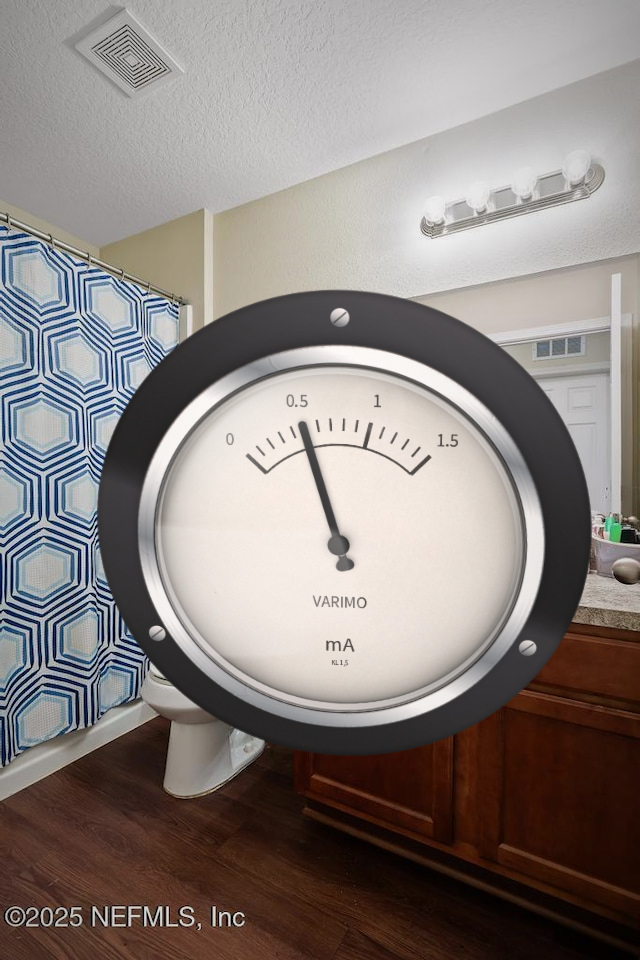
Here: **0.5** mA
